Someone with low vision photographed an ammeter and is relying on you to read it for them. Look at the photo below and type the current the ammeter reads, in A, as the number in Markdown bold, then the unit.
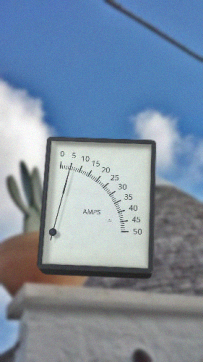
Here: **5** A
